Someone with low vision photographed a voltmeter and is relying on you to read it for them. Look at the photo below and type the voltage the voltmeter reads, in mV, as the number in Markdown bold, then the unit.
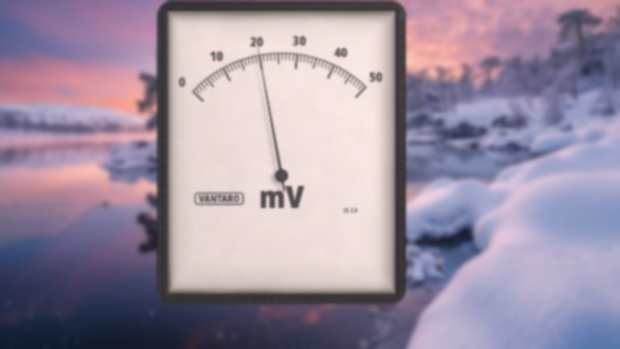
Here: **20** mV
